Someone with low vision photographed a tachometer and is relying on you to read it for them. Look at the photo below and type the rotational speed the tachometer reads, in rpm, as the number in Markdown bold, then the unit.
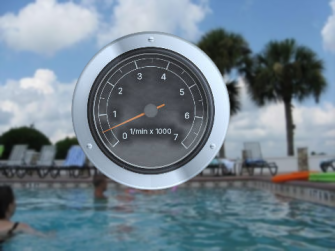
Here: **500** rpm
